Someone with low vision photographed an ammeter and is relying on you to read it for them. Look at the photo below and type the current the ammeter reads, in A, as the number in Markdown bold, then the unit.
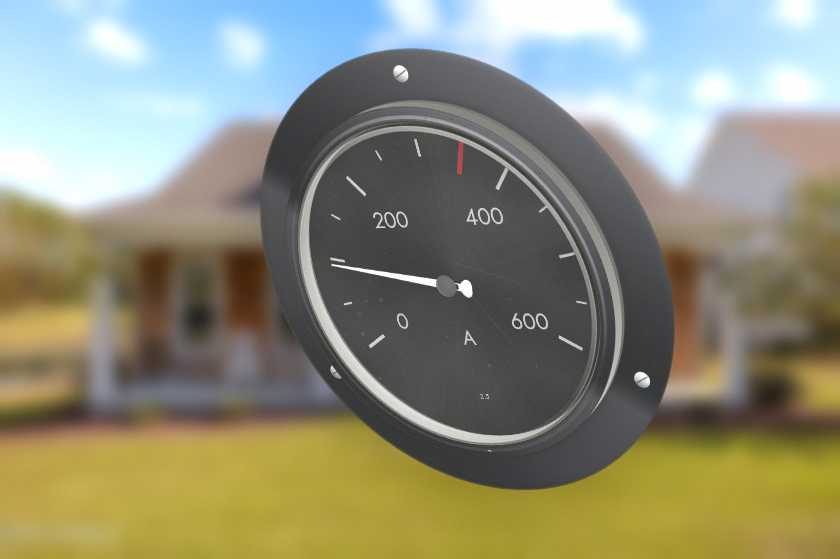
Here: **100** A
